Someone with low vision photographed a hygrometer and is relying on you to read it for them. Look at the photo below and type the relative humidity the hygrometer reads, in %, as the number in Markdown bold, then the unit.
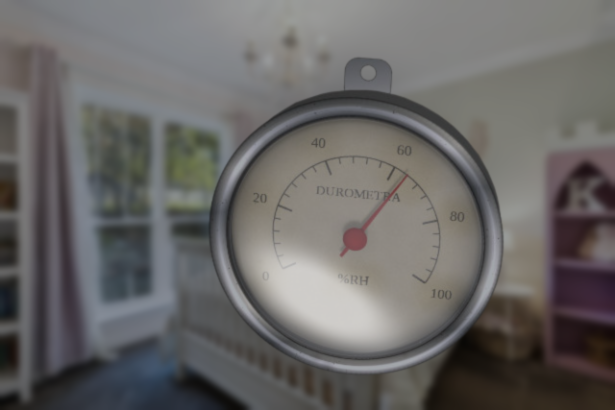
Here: **64** %
